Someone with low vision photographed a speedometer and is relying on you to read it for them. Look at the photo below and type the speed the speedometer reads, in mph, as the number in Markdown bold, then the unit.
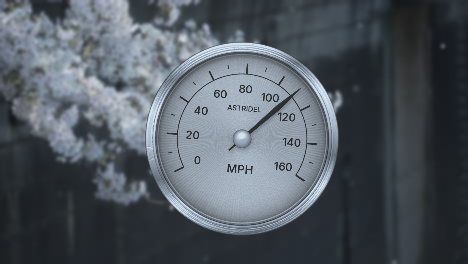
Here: **110** mph
